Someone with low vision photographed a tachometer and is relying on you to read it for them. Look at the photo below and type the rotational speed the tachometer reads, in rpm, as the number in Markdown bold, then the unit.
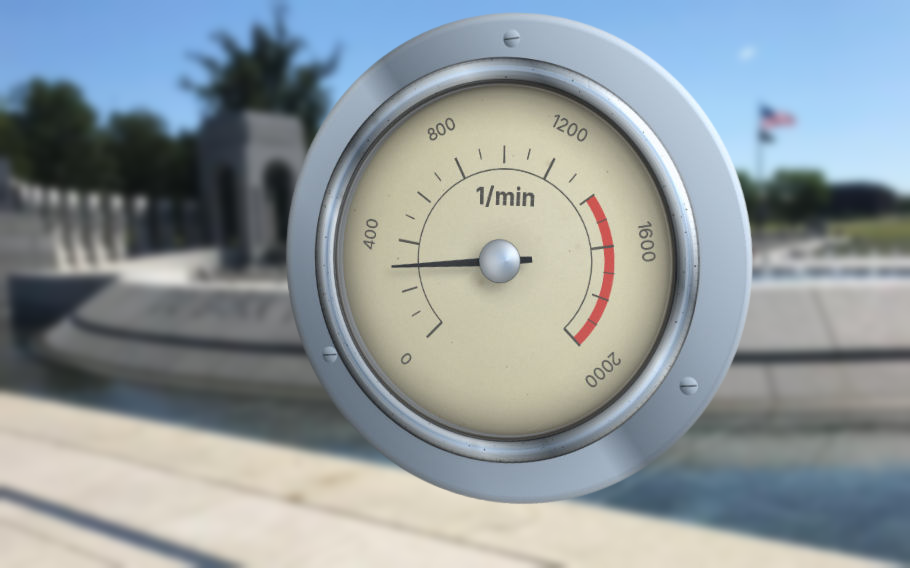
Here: **300** rpm
